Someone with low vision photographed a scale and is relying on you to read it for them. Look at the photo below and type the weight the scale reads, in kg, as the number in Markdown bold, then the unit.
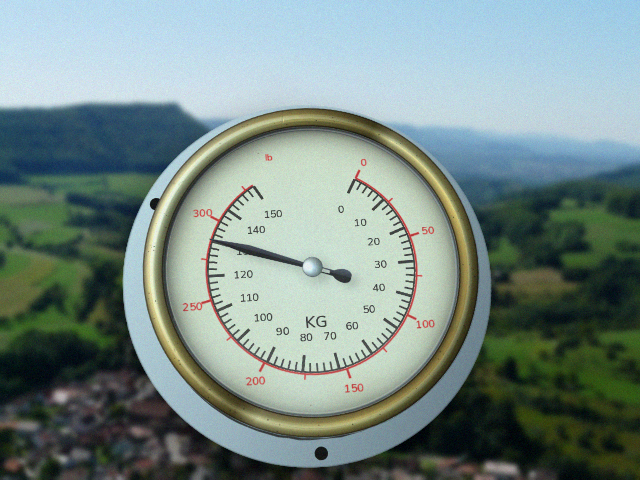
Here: **130** kg
